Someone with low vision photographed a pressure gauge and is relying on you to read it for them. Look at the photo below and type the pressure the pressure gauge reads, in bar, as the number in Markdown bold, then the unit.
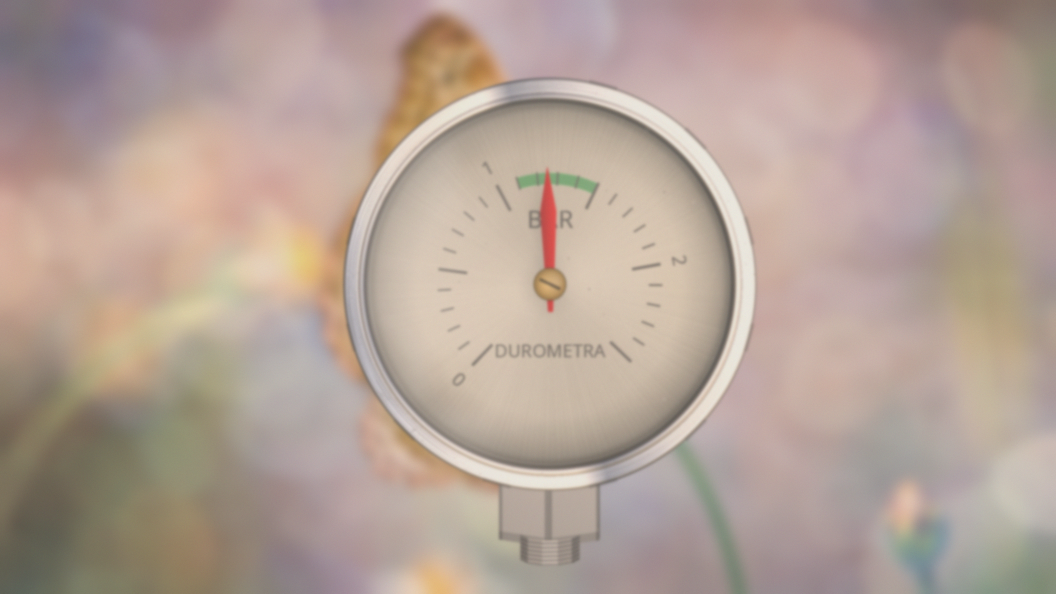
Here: **1.25** bar
